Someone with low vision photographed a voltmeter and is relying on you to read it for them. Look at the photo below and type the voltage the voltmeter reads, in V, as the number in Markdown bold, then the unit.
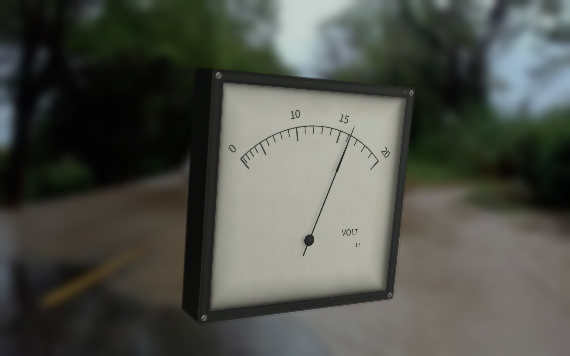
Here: **16** V
